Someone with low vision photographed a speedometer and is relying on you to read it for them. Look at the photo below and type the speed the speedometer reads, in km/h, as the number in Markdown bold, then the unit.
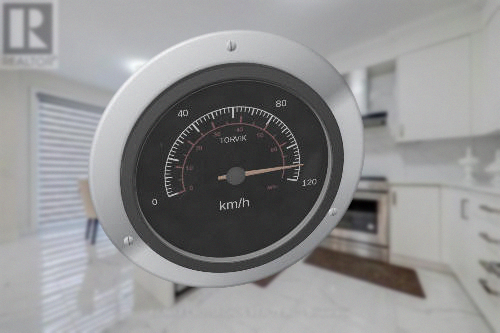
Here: **110** km/h
